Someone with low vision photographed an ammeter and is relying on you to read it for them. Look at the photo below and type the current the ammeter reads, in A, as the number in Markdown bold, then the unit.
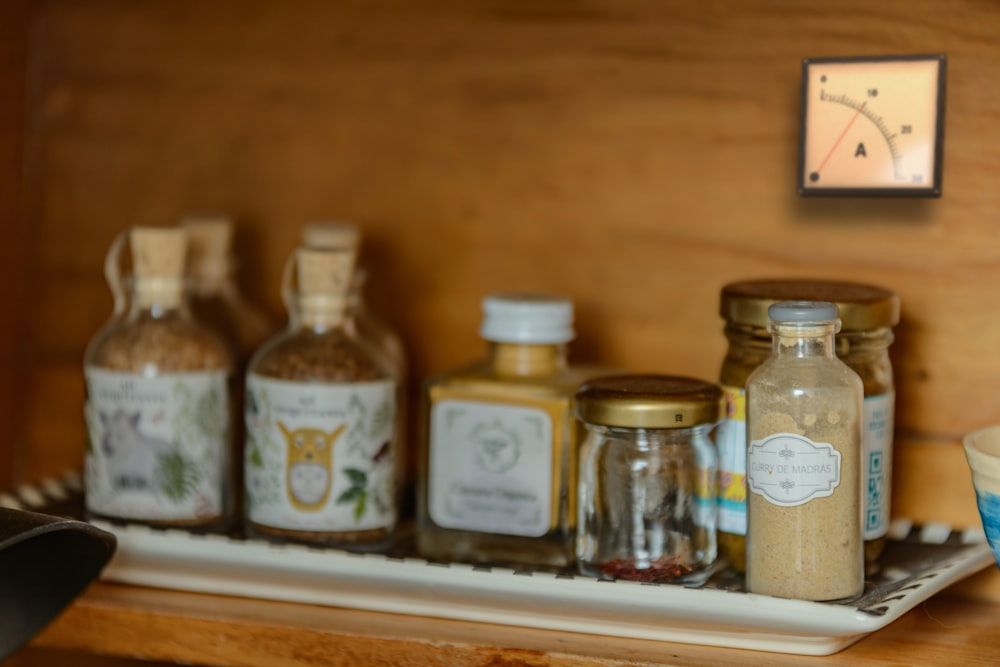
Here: **10** A
